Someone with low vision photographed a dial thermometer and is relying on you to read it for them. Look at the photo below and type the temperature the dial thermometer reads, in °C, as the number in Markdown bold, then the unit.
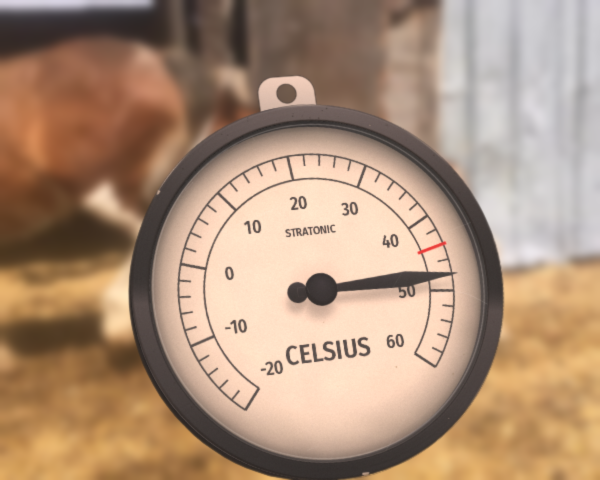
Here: **48** °C
